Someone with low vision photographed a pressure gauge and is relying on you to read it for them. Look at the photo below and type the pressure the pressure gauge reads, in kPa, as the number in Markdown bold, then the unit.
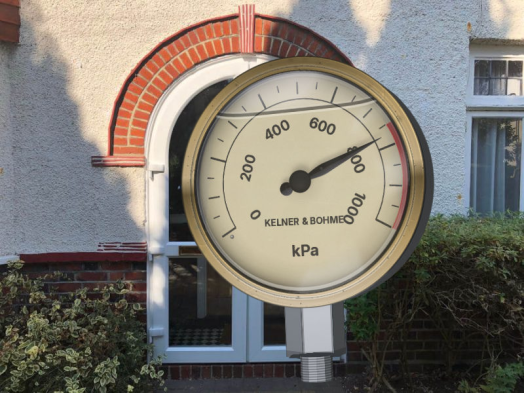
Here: **775** kPa
